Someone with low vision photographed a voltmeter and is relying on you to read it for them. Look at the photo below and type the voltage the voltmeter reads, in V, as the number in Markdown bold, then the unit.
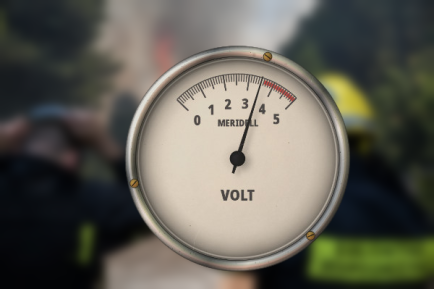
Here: **3.5** V
